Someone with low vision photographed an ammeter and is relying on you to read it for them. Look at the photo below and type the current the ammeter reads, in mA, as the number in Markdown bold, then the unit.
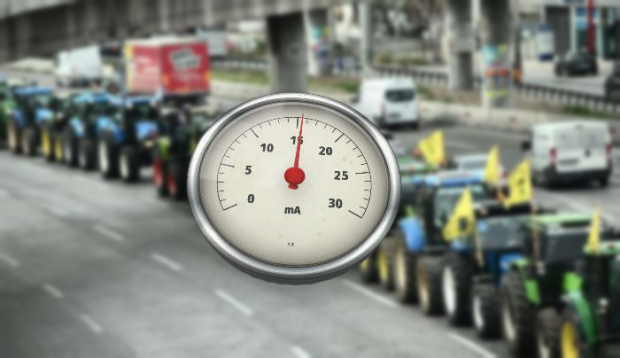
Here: **15.5** mA
